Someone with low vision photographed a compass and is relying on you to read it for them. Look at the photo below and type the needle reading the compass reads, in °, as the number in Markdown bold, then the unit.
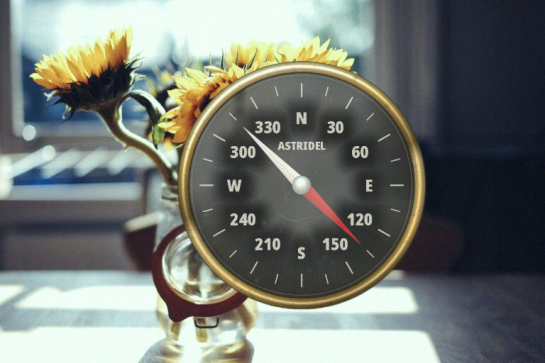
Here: **135** °
